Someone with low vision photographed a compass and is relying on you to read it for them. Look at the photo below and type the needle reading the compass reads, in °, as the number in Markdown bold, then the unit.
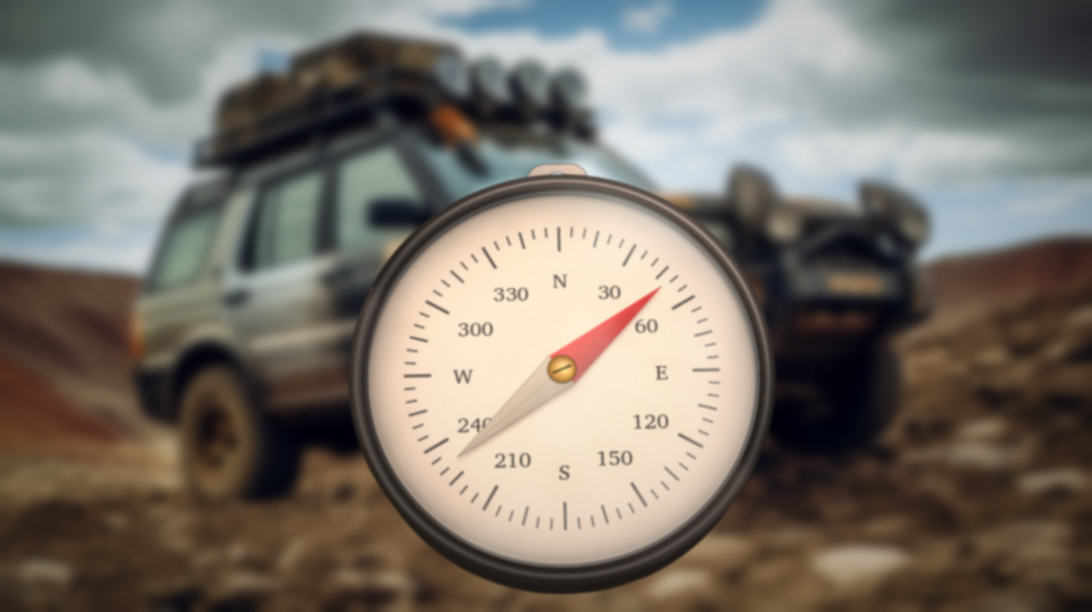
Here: **50** °
